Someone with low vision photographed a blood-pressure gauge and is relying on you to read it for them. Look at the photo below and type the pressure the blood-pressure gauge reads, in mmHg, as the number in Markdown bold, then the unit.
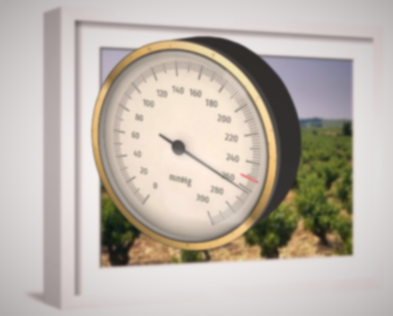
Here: **260** mmHg
